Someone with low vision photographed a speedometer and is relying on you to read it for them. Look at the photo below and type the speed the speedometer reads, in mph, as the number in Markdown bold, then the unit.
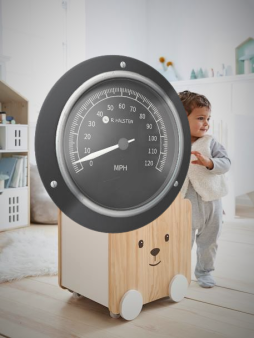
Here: **5** mph
